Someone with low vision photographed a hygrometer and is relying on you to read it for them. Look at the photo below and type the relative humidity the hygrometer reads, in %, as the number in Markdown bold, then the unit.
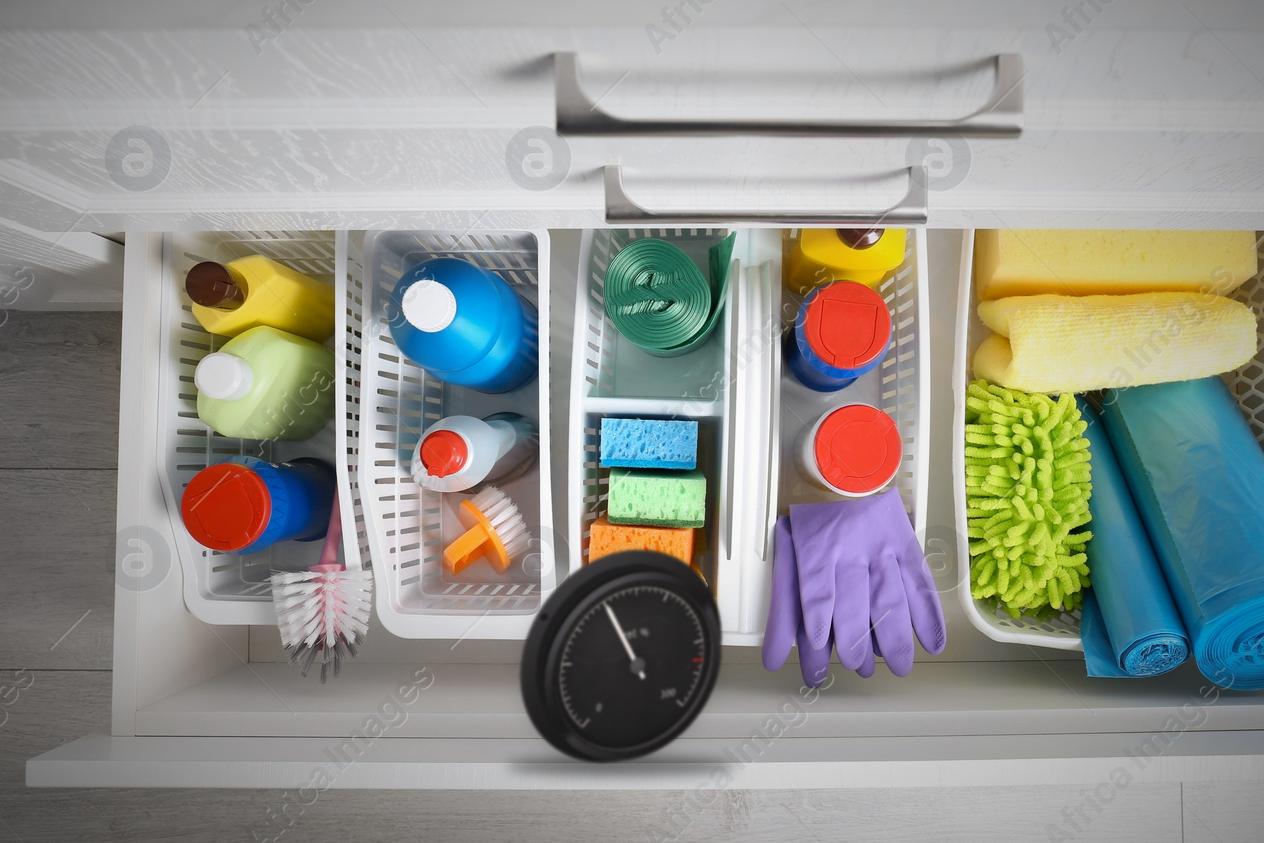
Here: **40** %
